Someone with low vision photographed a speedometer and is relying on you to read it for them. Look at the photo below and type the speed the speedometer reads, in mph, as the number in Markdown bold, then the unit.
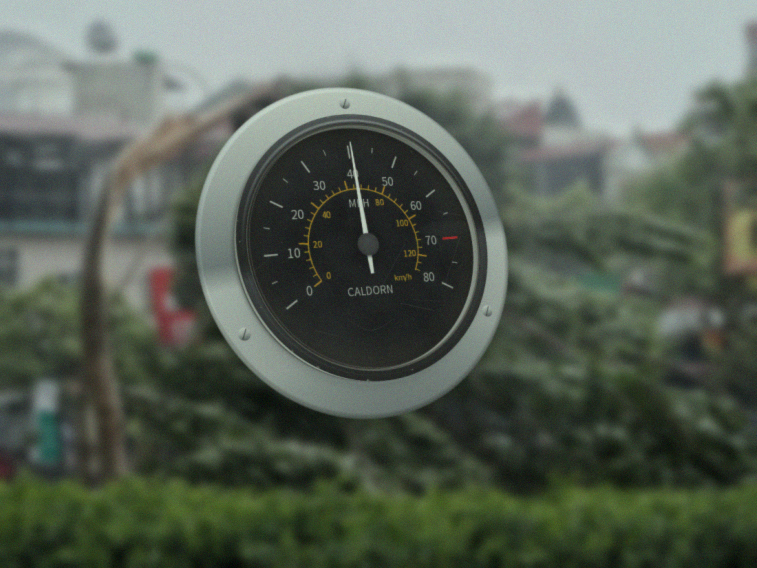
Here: **40** mph
